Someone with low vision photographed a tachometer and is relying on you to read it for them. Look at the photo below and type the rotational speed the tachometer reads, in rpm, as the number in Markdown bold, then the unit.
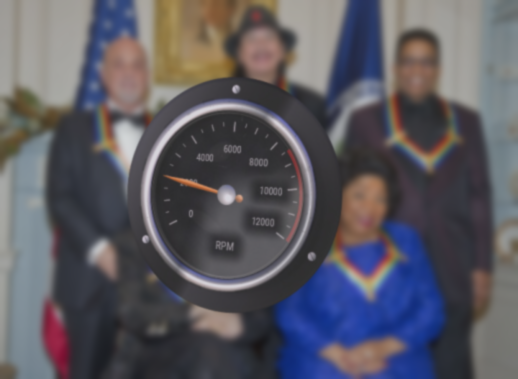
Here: **2000** rpm
